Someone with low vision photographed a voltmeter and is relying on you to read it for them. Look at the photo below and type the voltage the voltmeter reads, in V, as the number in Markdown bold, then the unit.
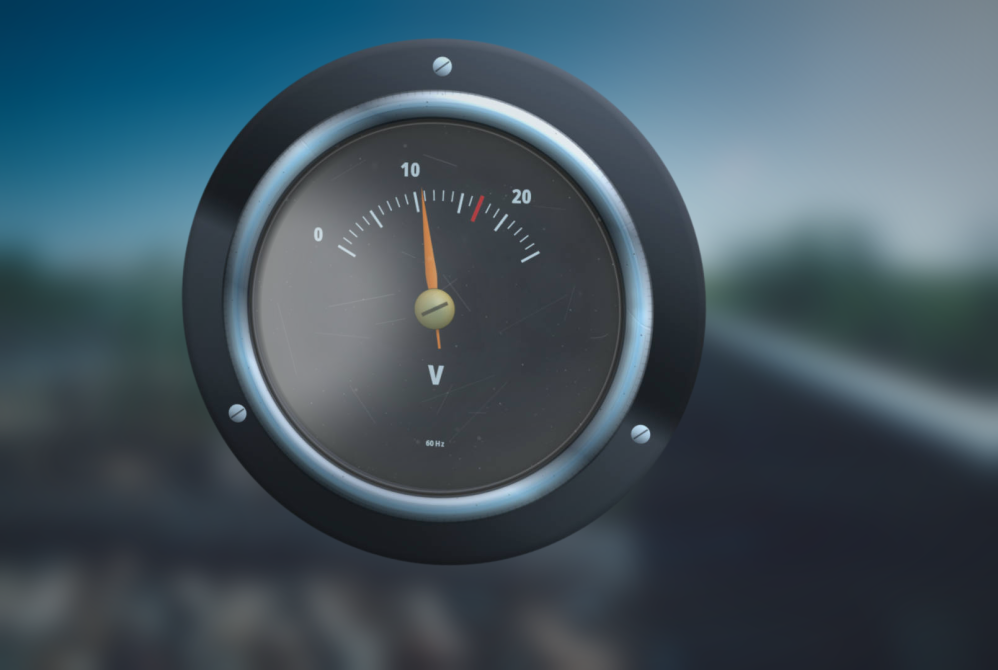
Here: **11** V
